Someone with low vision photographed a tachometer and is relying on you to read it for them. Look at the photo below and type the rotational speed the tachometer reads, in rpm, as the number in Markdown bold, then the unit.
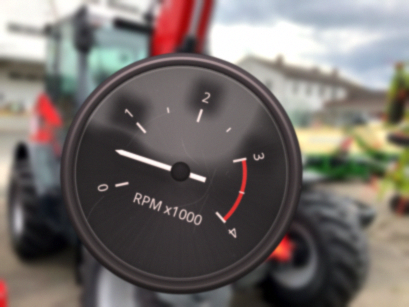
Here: **500** rpm
